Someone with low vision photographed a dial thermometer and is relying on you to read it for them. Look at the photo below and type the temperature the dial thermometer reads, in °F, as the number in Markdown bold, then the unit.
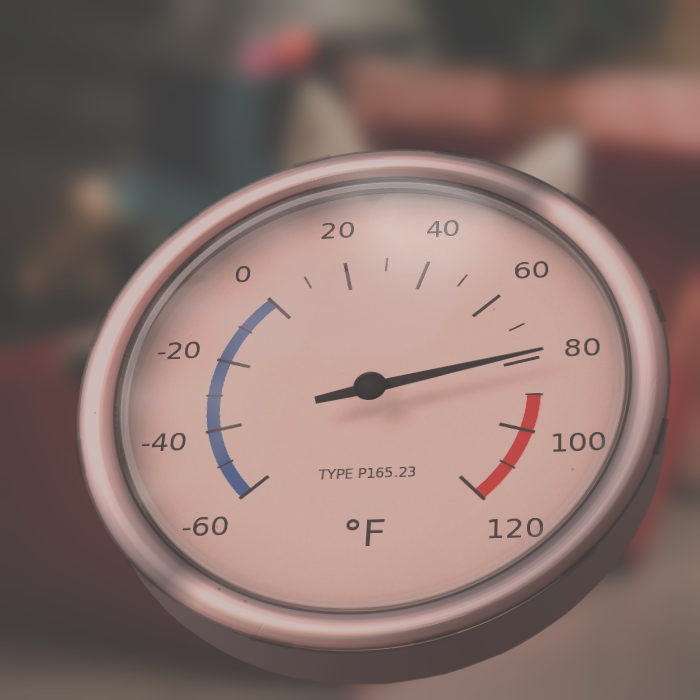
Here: **80** °F
